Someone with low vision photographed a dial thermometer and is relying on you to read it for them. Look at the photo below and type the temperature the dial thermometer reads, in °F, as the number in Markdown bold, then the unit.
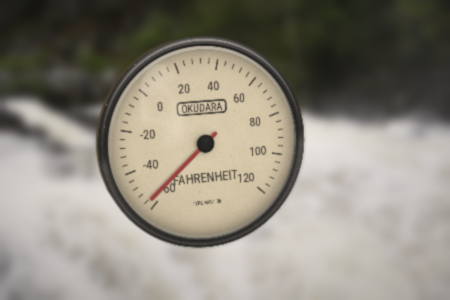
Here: **-56** °F
